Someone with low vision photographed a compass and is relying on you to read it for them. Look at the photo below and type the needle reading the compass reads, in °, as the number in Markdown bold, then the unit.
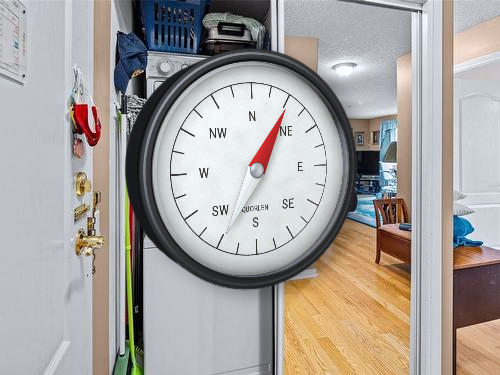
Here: **30** °
